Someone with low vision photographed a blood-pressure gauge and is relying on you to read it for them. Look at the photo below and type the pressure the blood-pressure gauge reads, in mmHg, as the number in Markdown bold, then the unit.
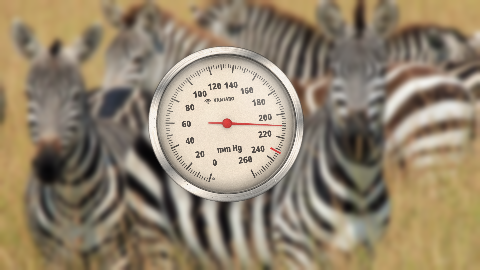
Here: **210** mmHg
